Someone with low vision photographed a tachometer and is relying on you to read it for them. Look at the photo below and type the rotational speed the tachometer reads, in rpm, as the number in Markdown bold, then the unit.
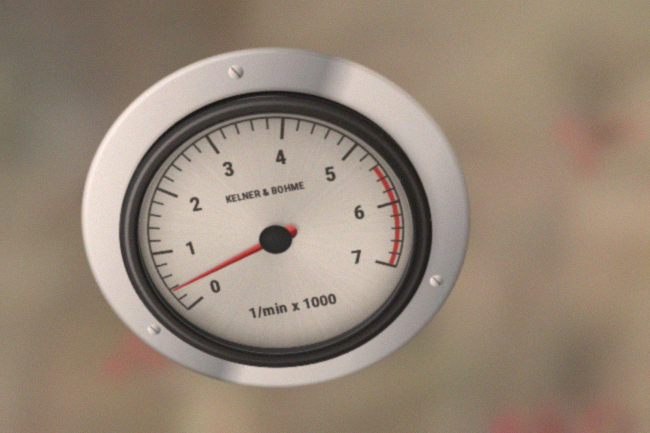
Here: **400** rpm
